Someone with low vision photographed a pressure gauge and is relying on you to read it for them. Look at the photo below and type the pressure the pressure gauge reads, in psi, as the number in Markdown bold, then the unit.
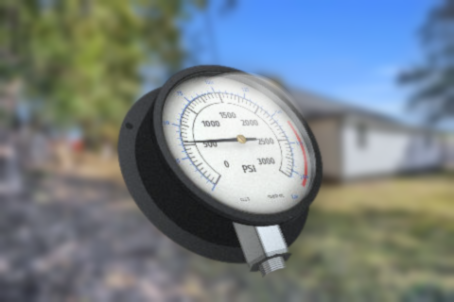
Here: **500** psi
